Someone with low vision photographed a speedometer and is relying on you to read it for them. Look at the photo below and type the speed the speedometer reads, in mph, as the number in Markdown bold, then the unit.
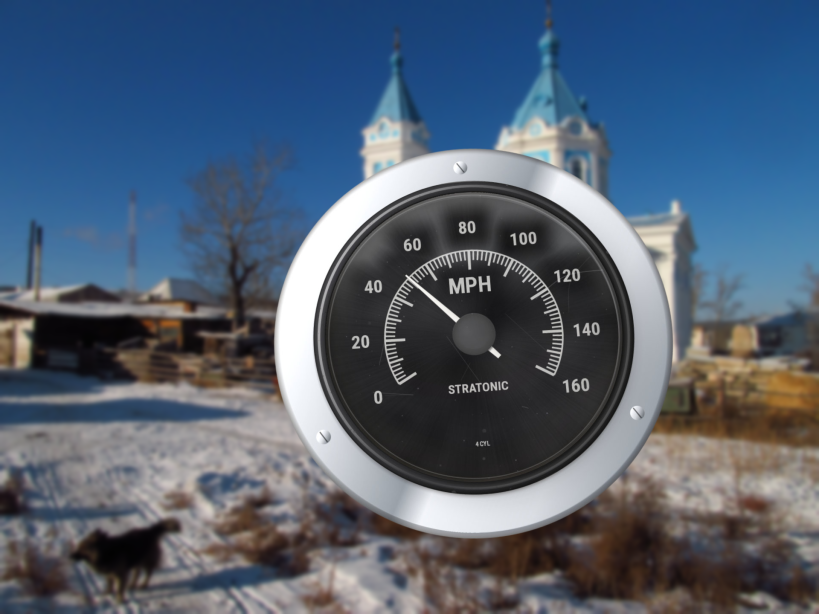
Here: **50** mph
